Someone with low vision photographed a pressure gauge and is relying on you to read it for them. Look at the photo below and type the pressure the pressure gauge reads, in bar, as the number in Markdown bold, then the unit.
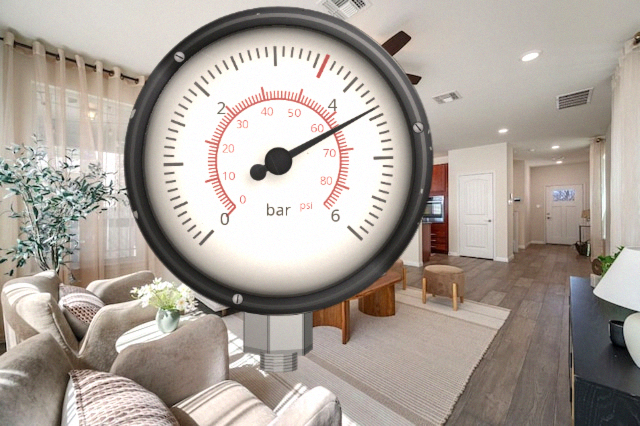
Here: **4.4** bar
